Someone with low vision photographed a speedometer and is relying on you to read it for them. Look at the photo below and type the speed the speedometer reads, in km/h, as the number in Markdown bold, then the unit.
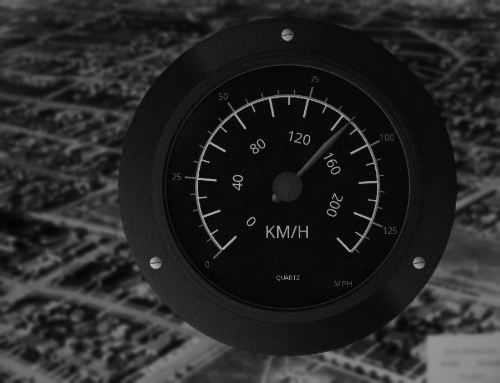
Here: **145** km/h
